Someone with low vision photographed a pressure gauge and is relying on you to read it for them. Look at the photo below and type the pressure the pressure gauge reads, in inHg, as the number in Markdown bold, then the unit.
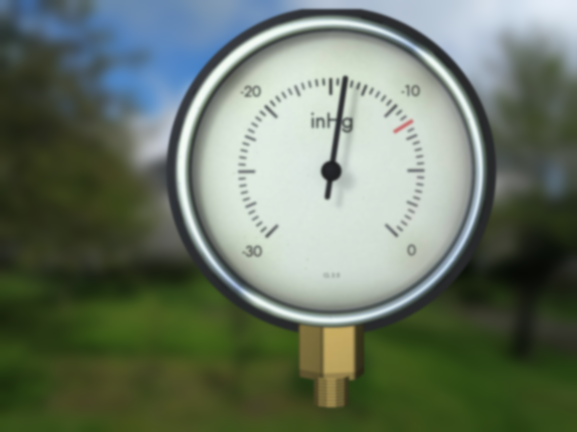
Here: **-14** inHg
